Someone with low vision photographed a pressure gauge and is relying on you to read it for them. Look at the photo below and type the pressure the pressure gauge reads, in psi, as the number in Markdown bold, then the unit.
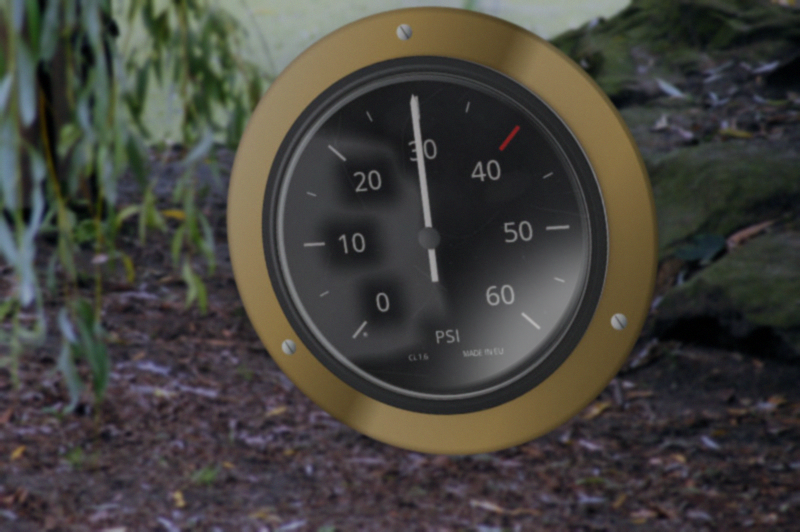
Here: **30** psi
